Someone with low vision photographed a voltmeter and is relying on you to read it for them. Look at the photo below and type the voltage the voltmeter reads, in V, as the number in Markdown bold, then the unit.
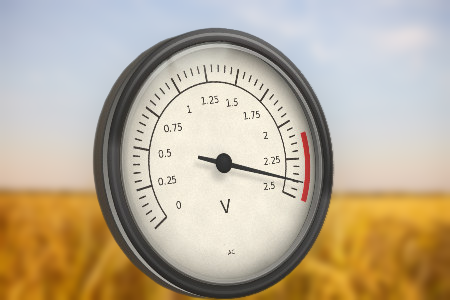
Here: **2.4** V
